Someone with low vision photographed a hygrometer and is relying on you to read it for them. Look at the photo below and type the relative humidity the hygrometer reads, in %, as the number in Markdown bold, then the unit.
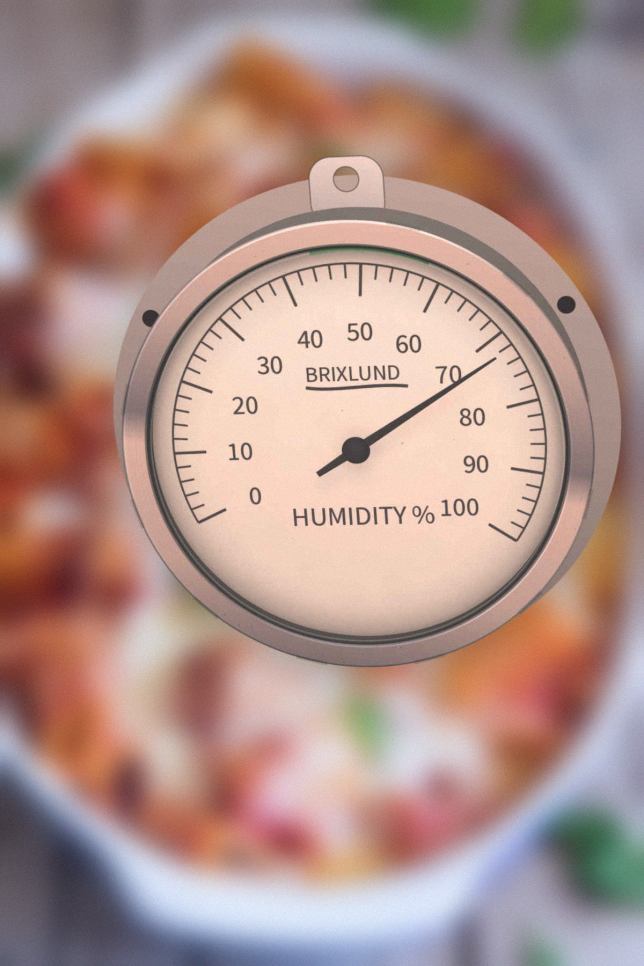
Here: **72** %
